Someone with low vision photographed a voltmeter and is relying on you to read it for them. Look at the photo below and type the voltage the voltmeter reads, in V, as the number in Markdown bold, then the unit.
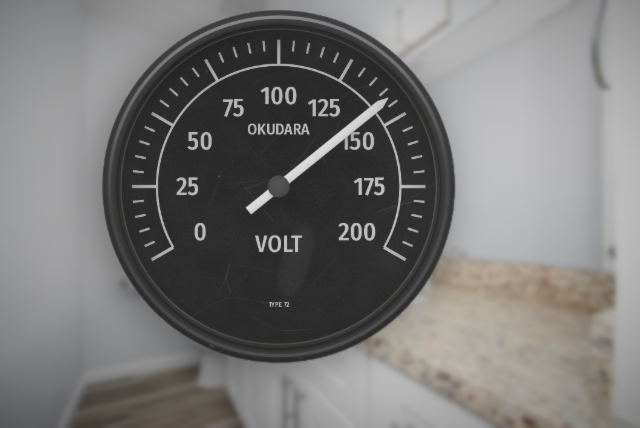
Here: **142.5** V
